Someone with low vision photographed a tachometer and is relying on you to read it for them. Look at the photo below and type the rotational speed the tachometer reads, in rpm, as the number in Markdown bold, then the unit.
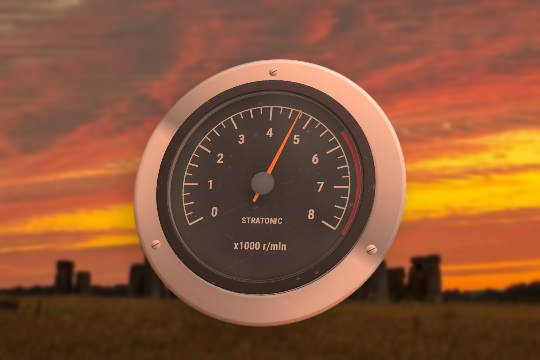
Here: **4750** rpm
